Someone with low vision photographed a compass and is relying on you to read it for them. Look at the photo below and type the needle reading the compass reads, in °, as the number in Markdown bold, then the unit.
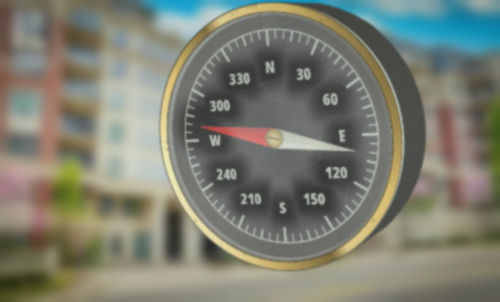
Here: **280** °
